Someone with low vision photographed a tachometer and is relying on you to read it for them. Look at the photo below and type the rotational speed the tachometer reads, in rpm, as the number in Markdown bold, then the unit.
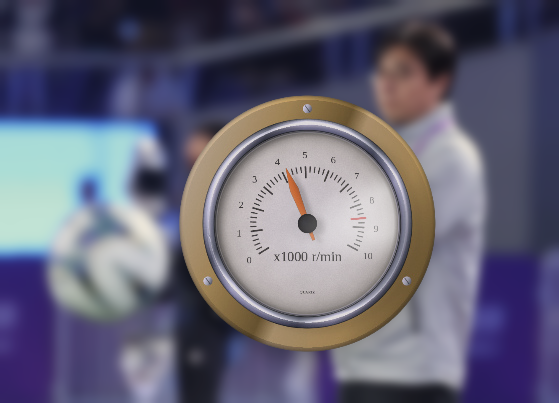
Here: **4200** rpm
